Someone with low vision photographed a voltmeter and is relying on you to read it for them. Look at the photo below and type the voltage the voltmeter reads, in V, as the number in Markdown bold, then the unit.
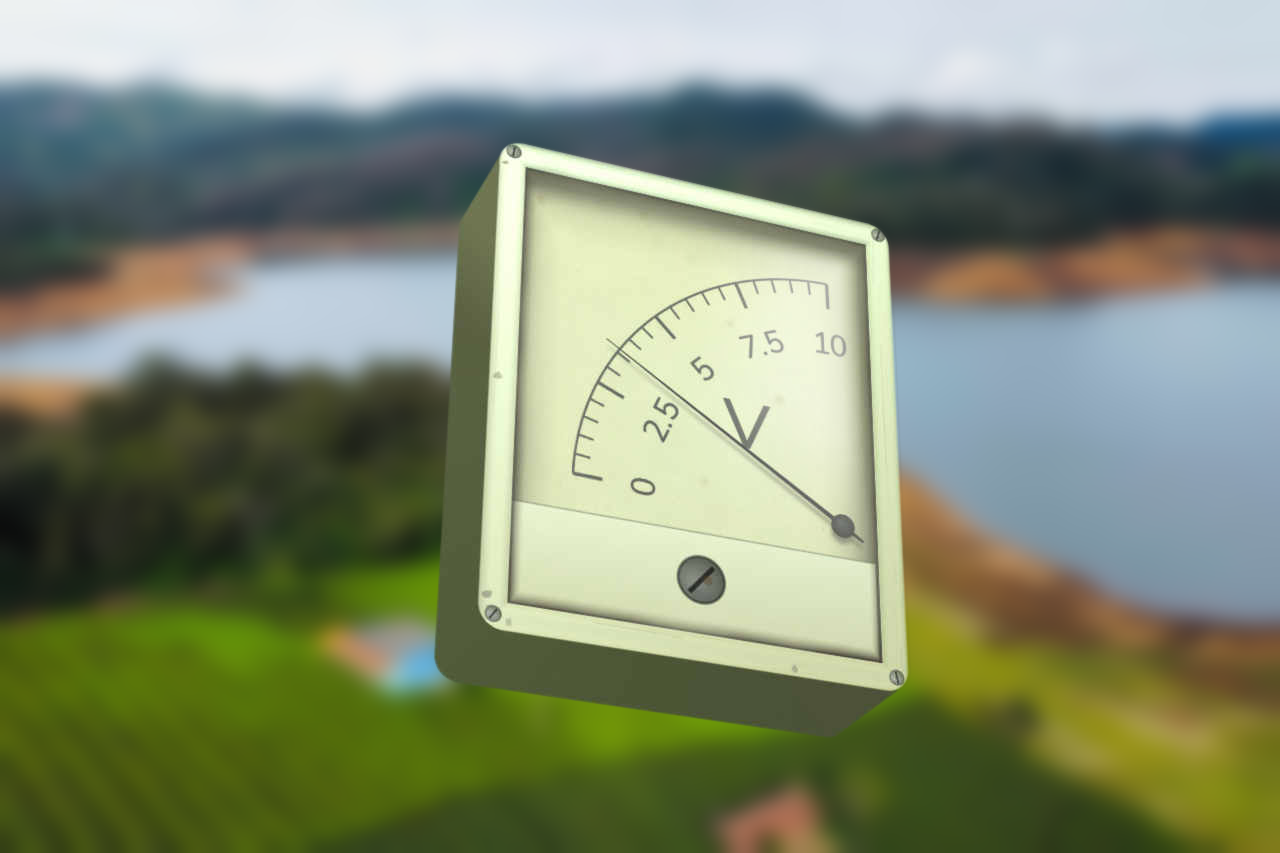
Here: **3.5** V
